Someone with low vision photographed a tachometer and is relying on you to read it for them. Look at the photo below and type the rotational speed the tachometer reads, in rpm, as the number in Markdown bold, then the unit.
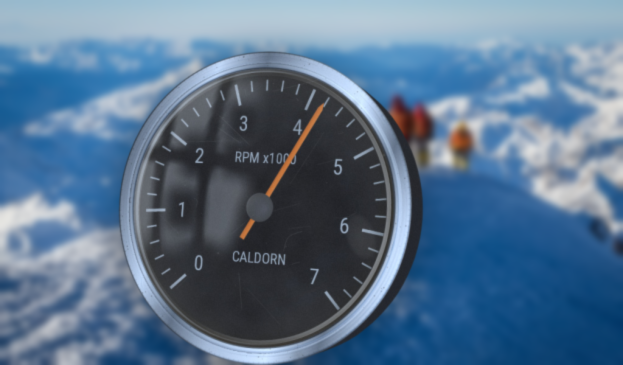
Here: **4200** rpm
